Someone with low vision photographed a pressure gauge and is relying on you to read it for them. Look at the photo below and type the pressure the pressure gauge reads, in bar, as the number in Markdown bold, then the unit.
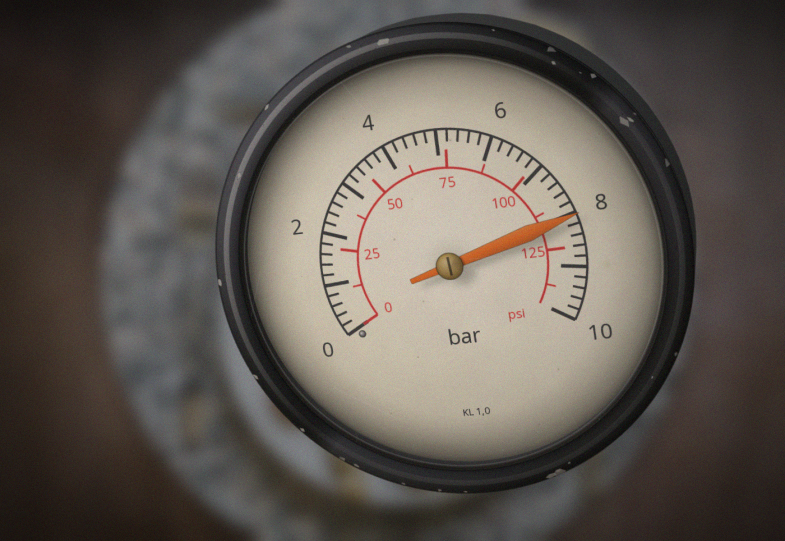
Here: **8** bar
